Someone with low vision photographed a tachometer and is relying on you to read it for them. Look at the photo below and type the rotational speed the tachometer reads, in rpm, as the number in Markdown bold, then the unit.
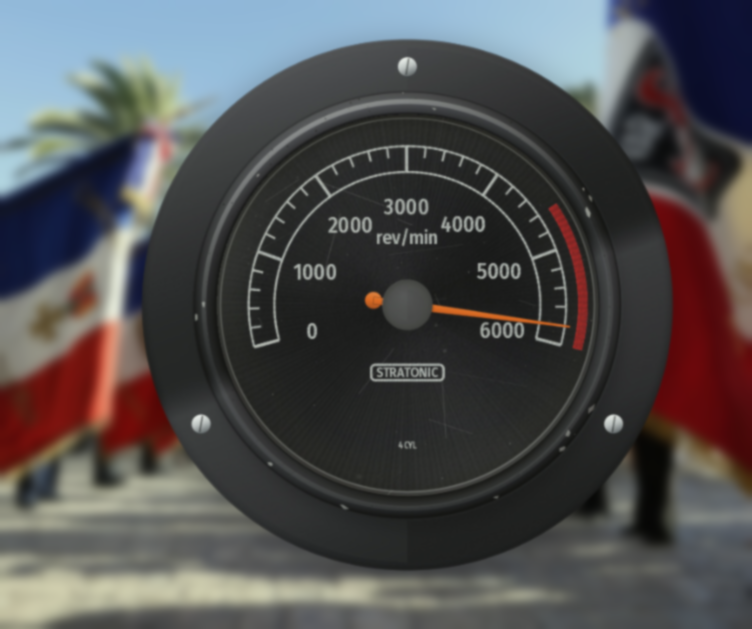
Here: **5800** rpm
